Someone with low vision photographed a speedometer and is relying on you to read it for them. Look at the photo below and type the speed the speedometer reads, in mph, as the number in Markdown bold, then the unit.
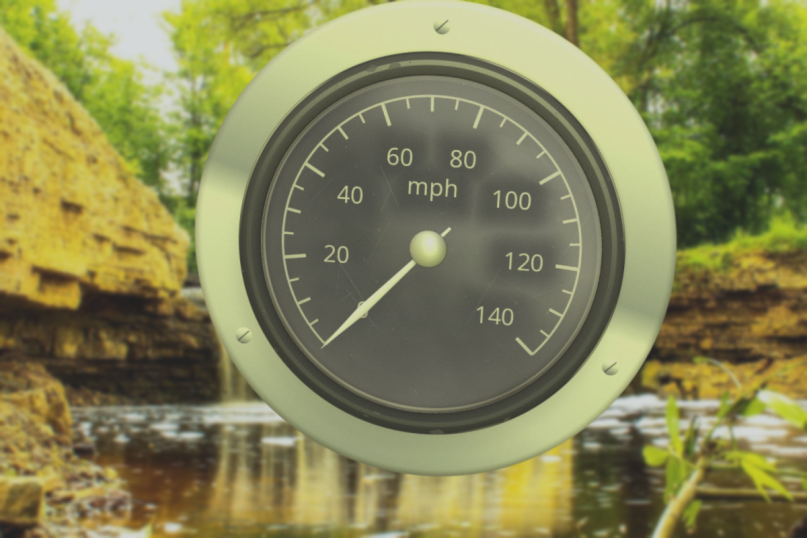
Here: **0** mph
